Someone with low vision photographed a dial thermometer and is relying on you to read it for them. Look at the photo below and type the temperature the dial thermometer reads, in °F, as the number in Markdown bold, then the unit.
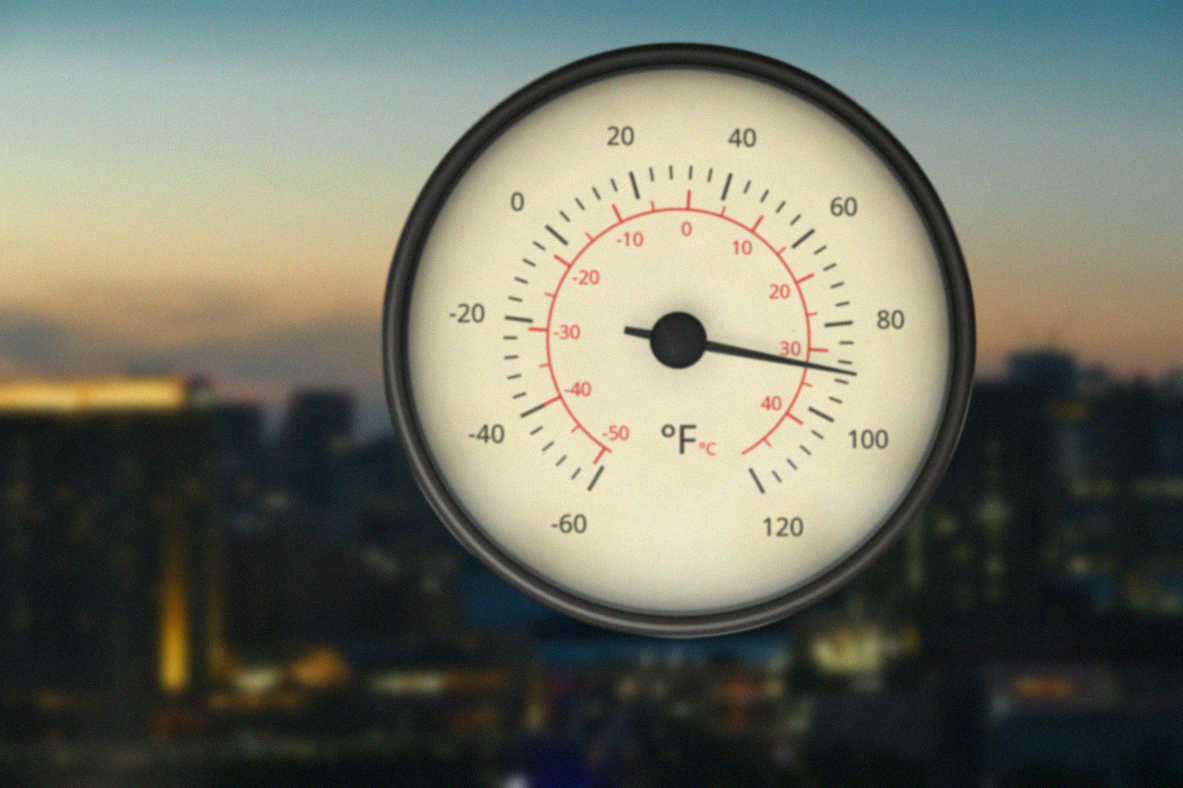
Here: **90** °F
